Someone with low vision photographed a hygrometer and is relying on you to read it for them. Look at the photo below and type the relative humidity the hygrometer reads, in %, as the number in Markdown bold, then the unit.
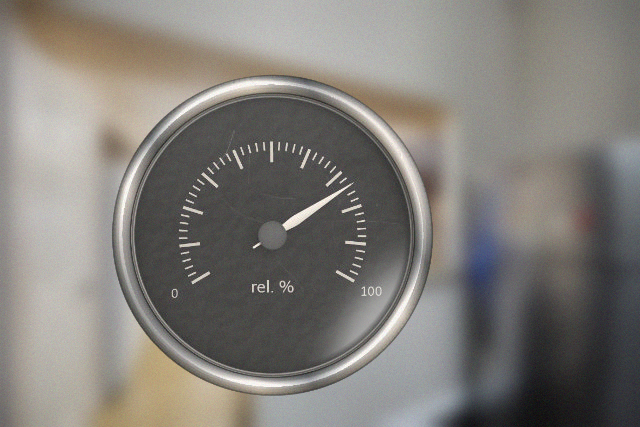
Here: **74** %
